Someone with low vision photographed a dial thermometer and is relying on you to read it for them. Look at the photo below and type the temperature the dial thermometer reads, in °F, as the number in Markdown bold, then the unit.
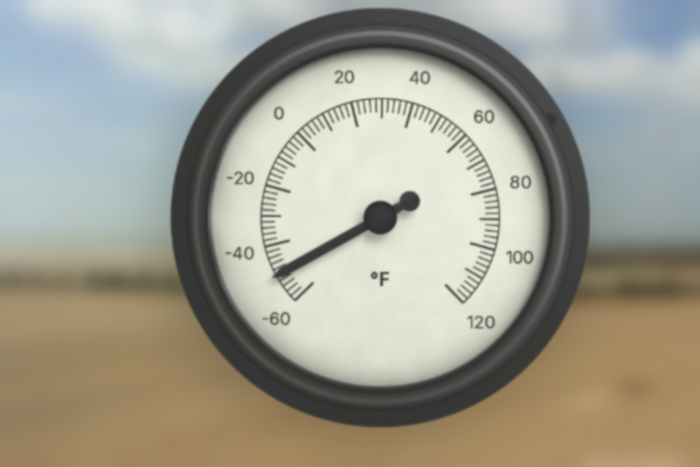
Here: **-50** °F
